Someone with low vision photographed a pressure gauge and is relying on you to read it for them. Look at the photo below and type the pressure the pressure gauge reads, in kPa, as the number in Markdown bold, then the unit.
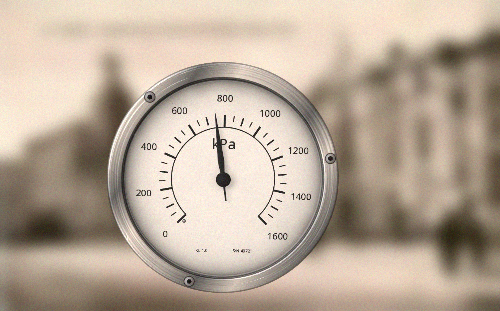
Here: **750** kPa
